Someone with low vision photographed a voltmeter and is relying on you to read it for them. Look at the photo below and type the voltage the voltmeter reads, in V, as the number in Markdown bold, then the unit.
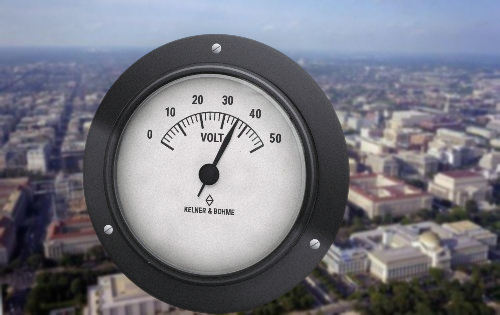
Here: **36** V
